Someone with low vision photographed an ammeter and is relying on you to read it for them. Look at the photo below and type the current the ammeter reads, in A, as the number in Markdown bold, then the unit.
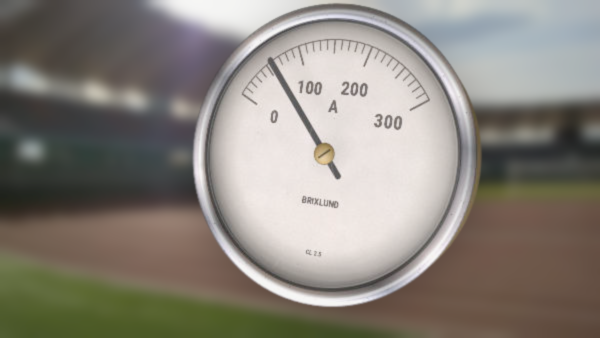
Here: **60** A
